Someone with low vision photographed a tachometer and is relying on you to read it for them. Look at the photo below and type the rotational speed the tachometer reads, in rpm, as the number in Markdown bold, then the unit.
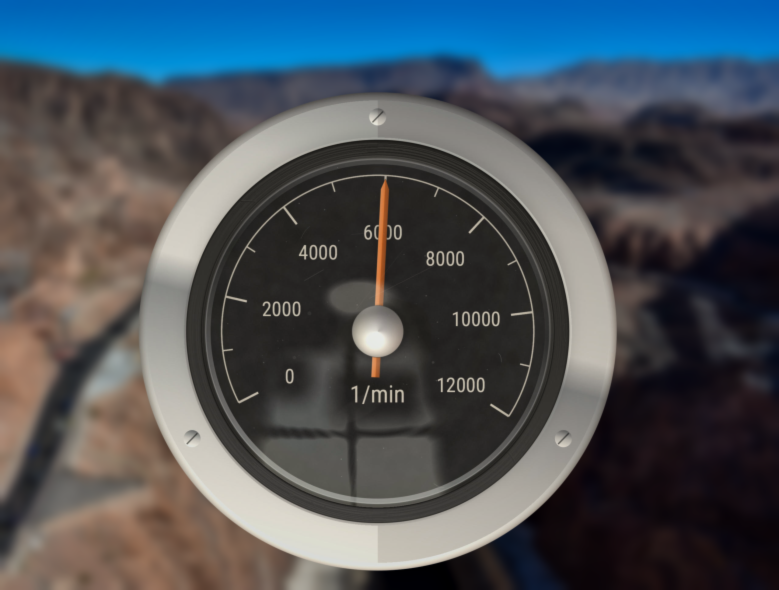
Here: **6000** rpm
